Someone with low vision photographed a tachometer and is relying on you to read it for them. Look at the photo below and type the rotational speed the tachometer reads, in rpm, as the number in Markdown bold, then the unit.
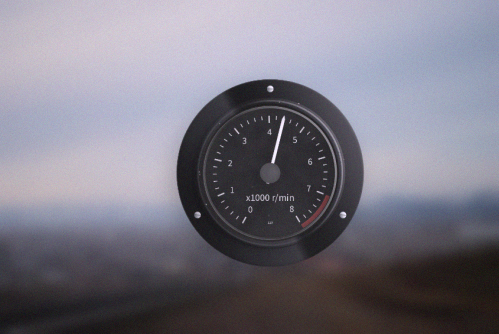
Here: **4400** rpm
